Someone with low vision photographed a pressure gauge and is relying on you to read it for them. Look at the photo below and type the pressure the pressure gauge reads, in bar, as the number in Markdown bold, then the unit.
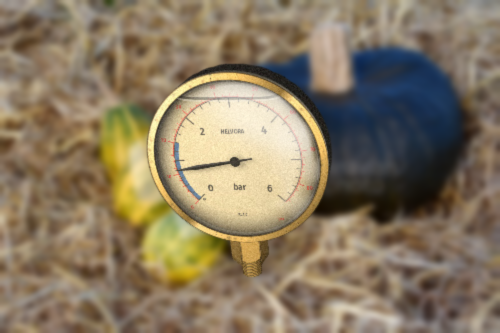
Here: **0.8** bar
